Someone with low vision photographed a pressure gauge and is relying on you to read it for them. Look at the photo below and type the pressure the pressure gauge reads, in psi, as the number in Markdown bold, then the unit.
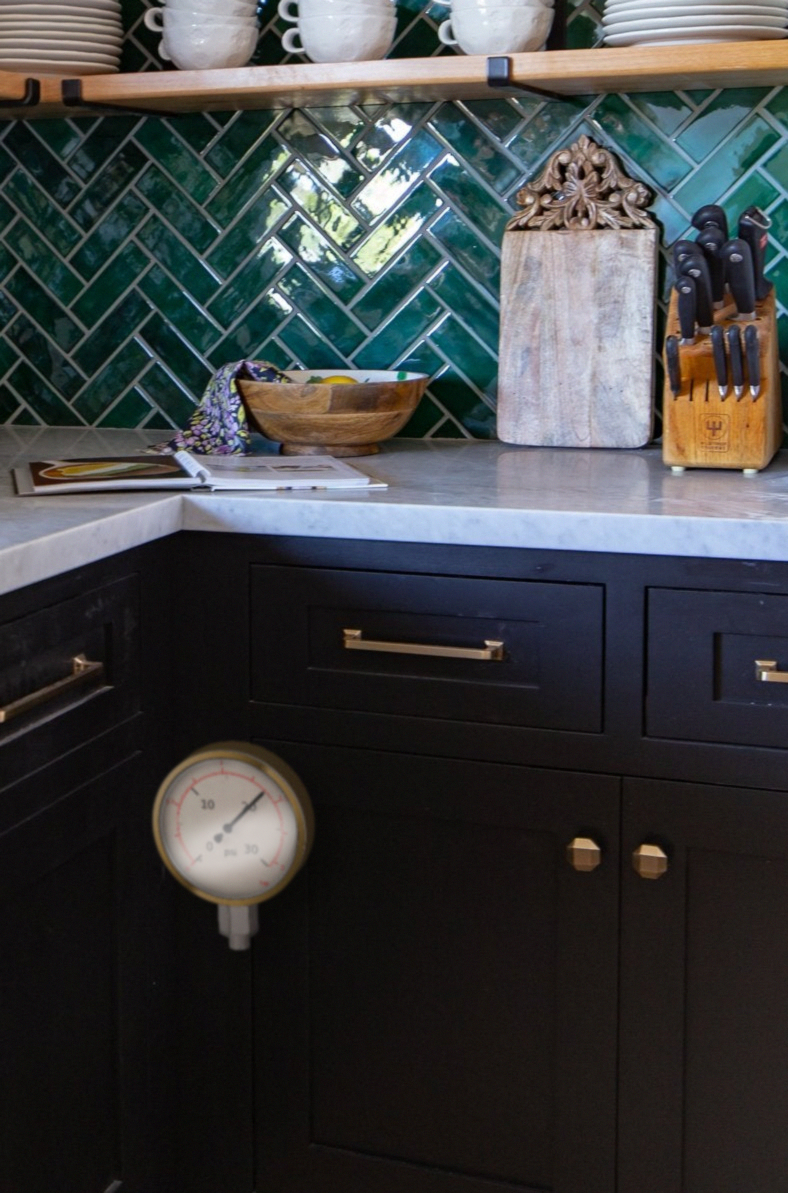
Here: **20** psi
